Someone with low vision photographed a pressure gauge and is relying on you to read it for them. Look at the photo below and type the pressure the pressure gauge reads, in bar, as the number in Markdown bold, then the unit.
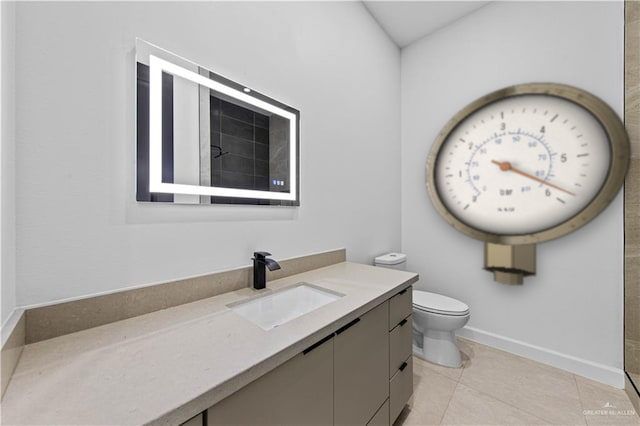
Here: **5.8** bar
